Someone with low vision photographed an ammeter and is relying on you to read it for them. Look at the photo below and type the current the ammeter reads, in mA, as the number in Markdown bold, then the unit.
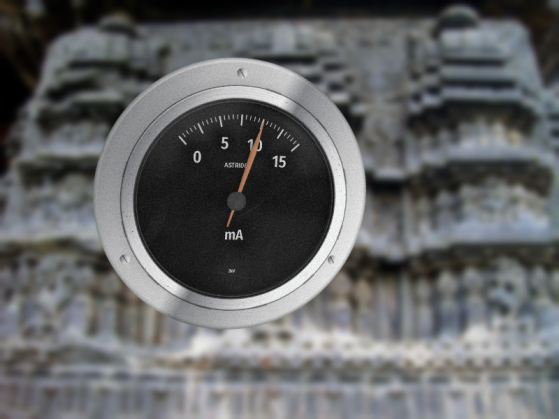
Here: **10** mA
